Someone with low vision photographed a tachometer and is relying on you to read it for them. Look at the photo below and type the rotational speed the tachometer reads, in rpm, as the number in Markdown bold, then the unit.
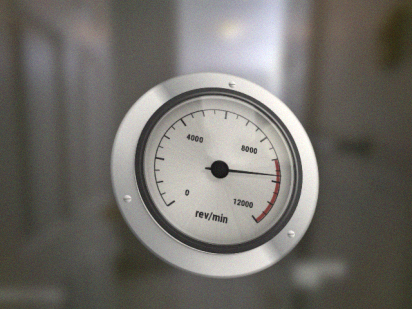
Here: **9750** rpm
